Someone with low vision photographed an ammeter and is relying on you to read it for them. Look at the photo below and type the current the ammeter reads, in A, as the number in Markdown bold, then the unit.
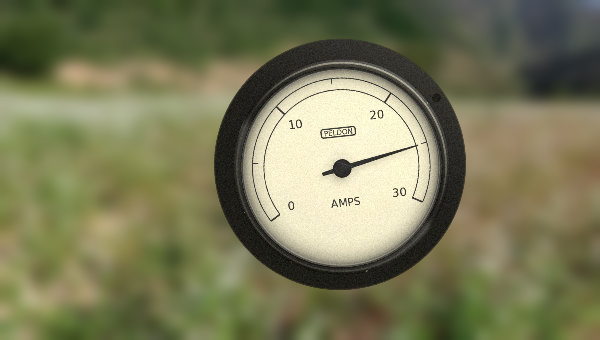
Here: **25** A
